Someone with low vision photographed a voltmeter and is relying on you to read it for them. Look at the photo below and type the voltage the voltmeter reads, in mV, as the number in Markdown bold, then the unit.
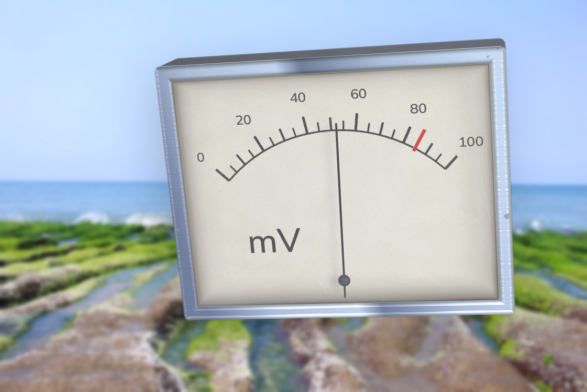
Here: **52.5** mV
